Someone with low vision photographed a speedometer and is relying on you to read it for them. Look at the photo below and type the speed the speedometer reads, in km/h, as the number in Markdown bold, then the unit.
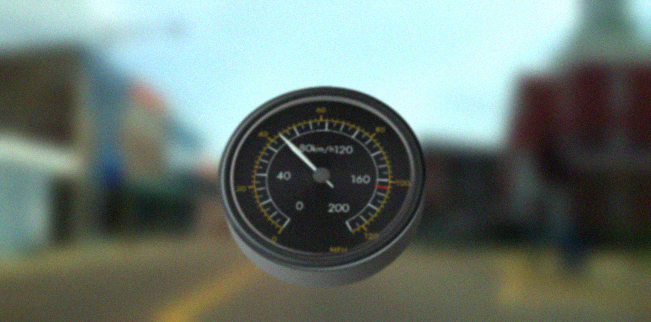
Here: **70** km/h
